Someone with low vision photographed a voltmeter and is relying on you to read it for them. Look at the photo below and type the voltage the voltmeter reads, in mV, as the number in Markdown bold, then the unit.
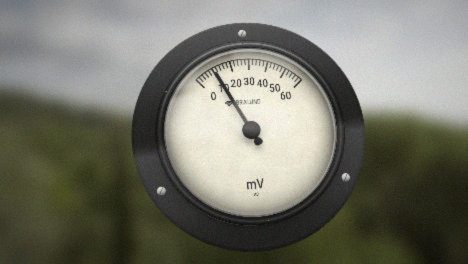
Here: **10** mV
